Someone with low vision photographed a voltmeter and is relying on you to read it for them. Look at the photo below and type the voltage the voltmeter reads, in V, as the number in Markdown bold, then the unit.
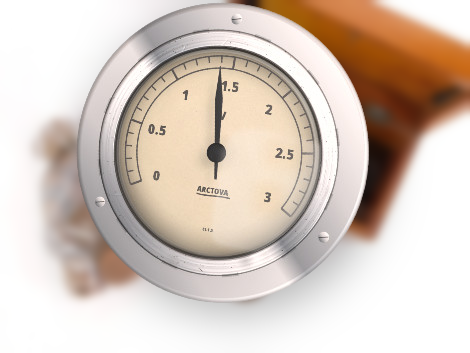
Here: **1.4** V
